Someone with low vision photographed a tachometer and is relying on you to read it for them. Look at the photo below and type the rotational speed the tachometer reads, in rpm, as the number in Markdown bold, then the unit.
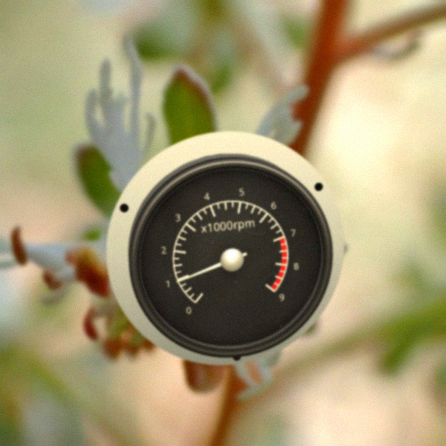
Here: **1000** rpm
